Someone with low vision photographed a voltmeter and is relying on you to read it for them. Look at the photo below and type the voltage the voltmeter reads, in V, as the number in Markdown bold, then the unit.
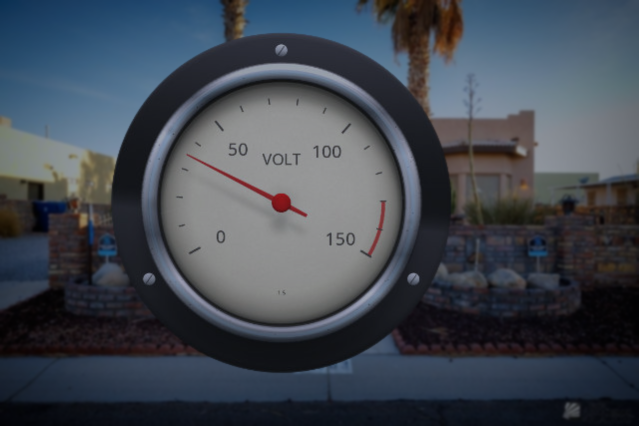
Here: **35** V
